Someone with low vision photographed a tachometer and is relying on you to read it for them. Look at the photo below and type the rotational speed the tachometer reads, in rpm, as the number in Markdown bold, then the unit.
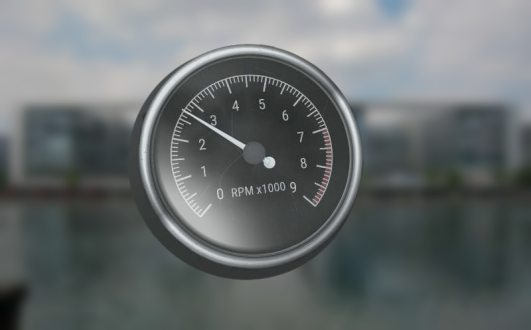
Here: **2700** rpm
